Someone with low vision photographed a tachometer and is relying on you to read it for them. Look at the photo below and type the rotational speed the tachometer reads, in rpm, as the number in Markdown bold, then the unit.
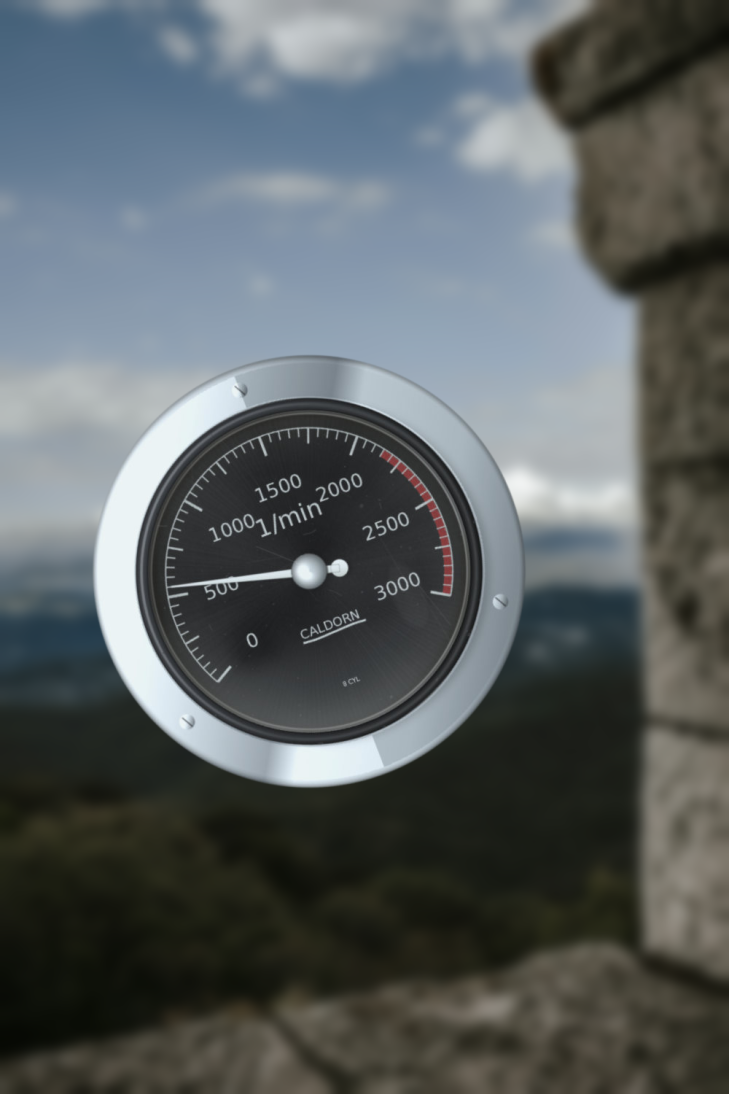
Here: **550** rpm
